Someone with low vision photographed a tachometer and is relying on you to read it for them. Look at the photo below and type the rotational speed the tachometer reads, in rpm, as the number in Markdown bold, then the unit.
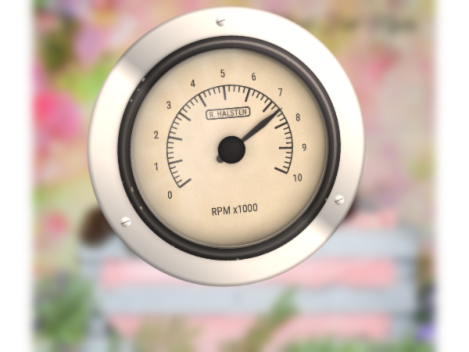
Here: **7400** rpm
